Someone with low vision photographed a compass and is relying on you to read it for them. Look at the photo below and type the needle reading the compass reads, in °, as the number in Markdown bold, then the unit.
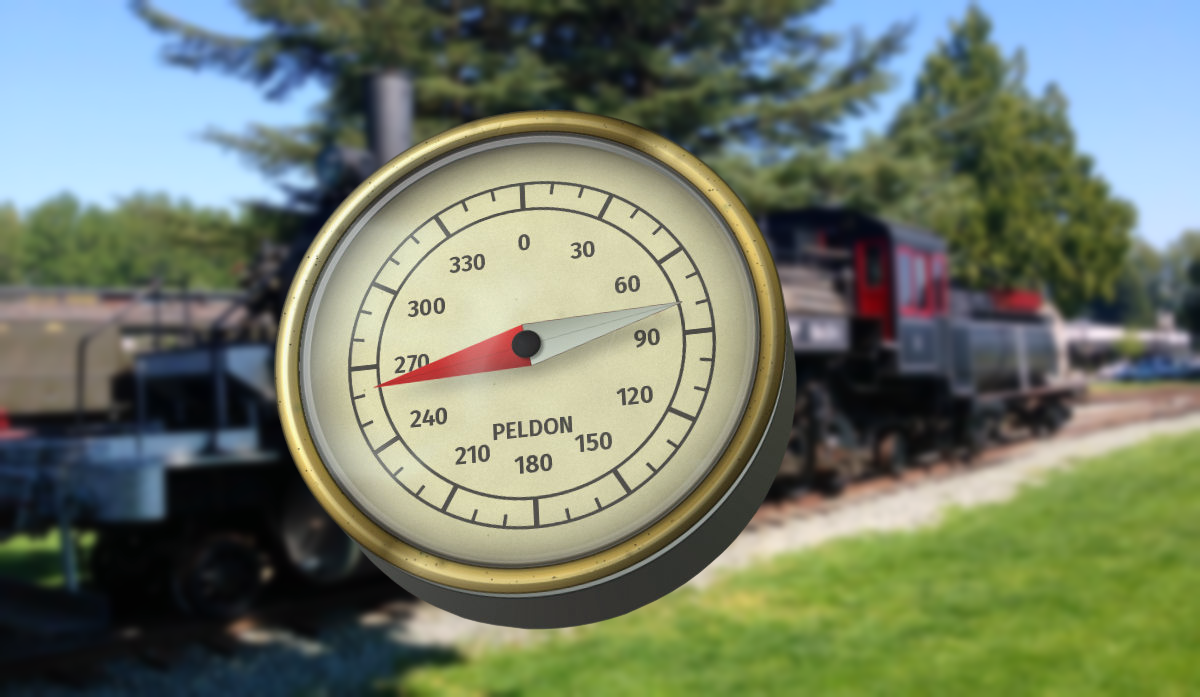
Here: **260** °
